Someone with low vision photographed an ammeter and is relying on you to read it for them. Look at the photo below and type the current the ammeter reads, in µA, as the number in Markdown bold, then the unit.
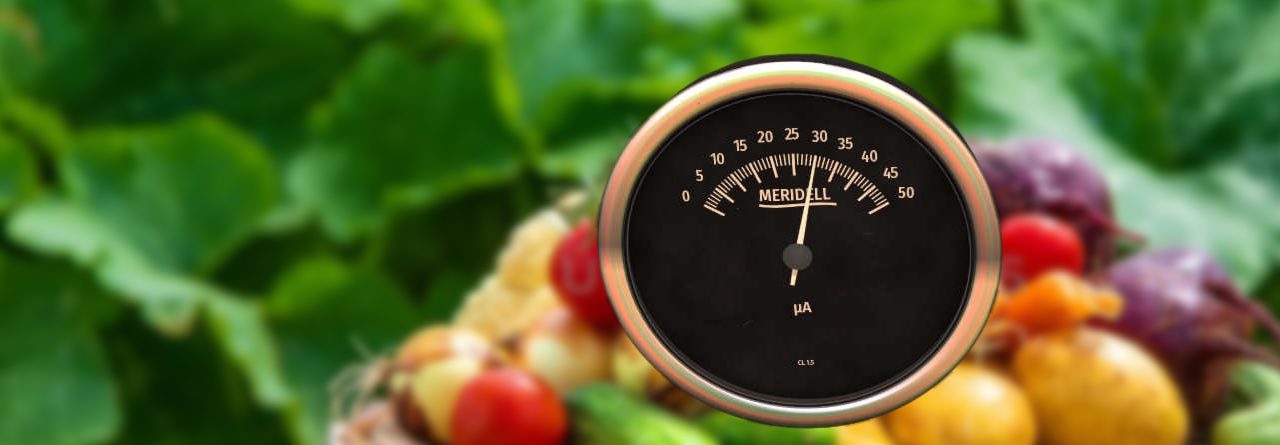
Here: **30** µA
